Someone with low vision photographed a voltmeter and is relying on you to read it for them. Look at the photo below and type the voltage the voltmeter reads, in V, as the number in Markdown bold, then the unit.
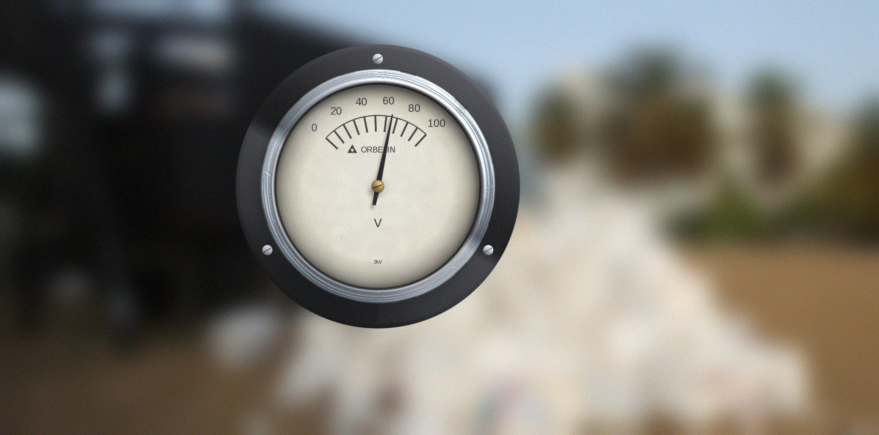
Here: **65** V
